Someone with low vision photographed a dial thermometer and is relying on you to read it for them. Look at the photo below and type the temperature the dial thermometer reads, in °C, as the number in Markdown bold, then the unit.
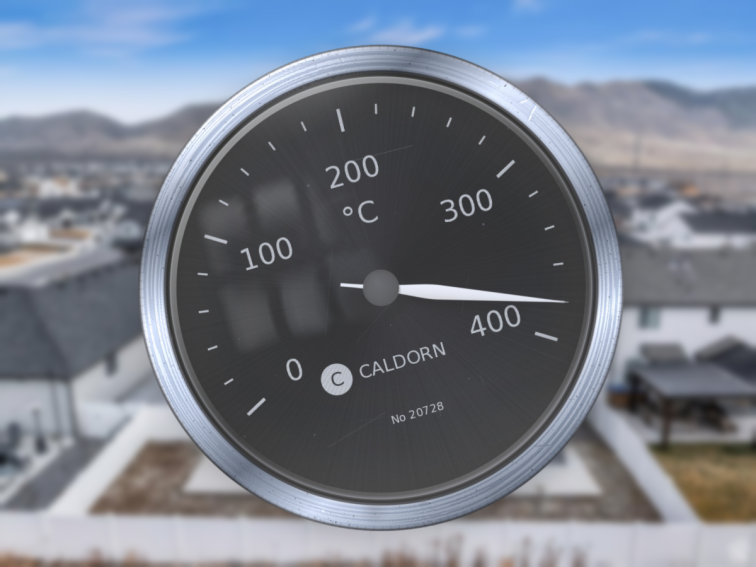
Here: **380** °C
